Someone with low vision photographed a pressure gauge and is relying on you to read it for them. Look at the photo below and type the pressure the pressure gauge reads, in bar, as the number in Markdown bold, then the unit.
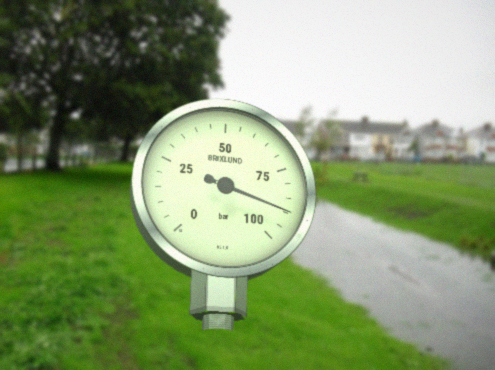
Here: **90** bar
